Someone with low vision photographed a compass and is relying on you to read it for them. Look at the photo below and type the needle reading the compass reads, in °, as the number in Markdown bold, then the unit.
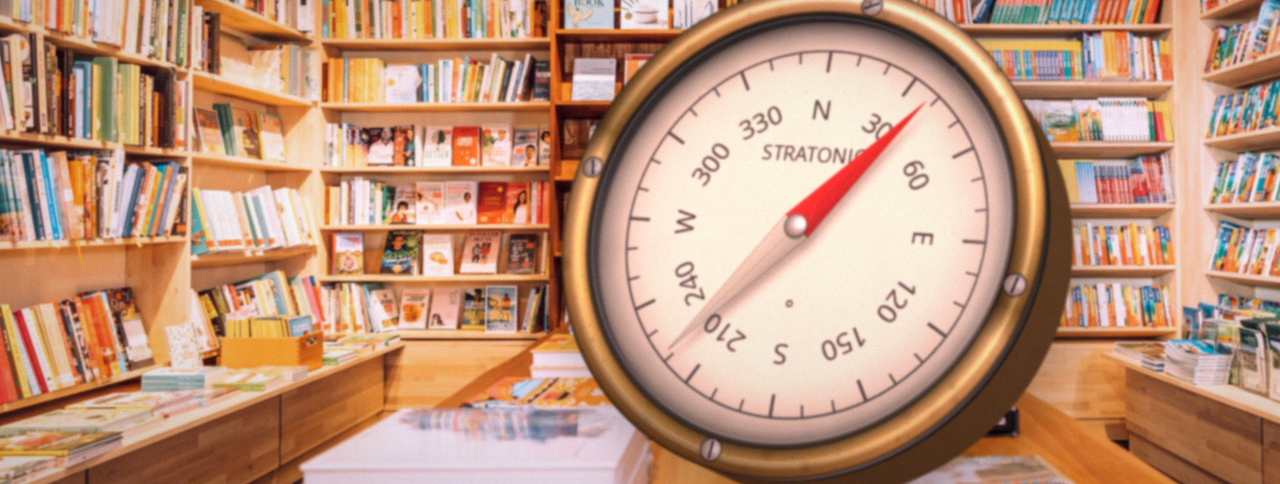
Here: **40** °
